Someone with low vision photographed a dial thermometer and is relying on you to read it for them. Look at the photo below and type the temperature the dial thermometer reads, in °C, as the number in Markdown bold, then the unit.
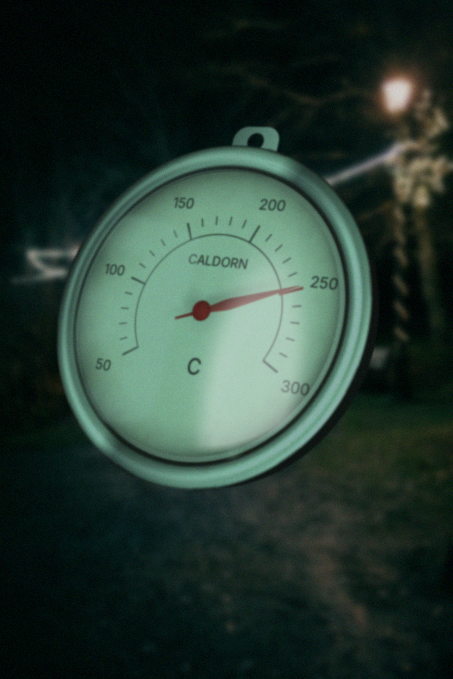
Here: **250** °C
